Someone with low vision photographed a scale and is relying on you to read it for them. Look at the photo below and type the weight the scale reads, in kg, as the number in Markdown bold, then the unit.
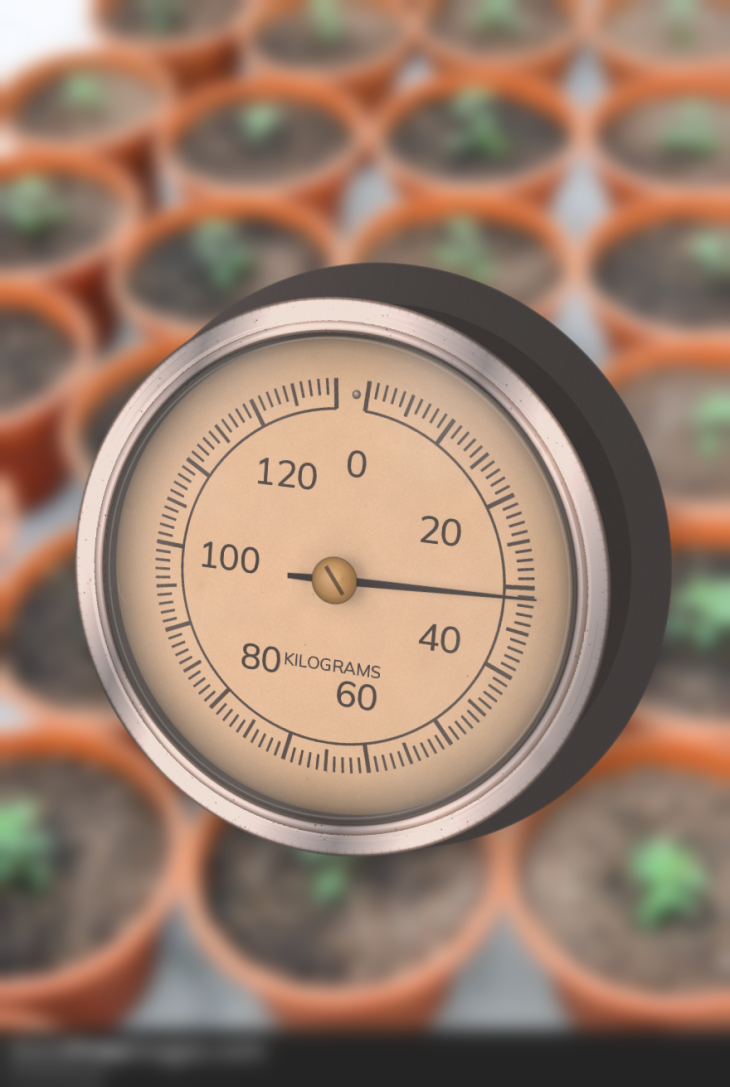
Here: **31** kg
